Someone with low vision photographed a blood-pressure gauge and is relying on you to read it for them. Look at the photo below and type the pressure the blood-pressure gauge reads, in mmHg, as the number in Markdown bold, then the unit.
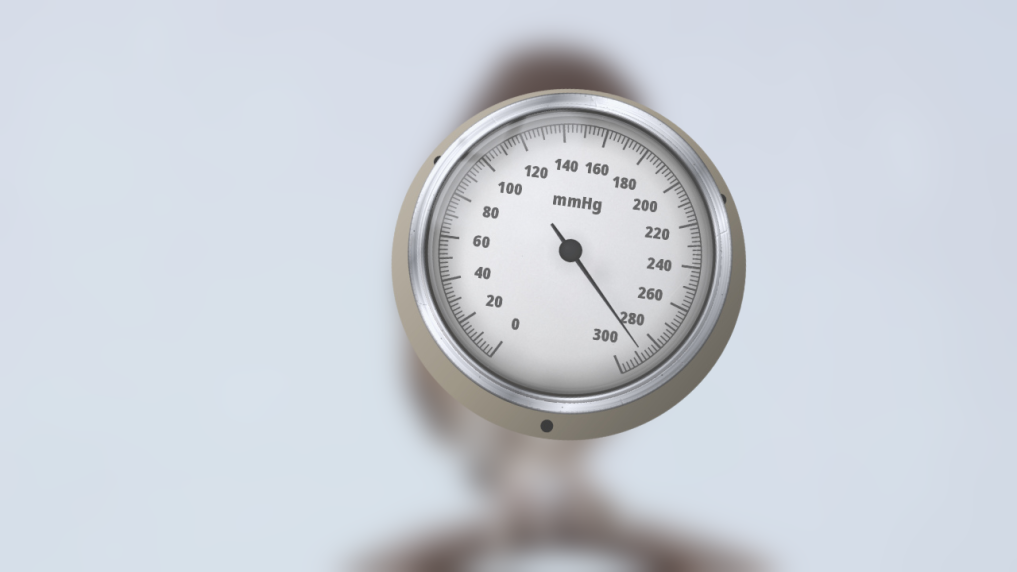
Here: **288** mmHg
